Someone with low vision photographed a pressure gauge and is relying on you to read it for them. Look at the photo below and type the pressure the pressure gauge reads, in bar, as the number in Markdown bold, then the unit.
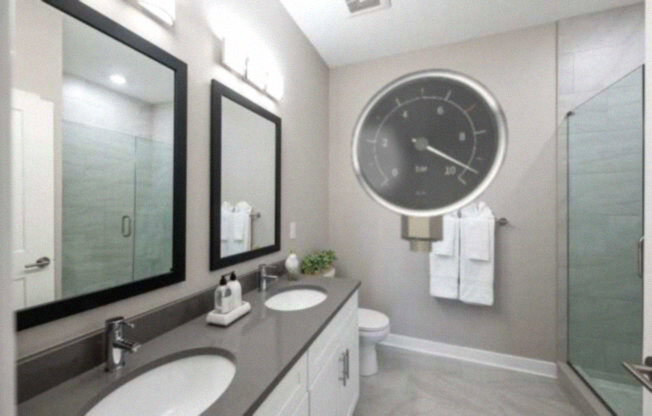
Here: **9.5** bar
